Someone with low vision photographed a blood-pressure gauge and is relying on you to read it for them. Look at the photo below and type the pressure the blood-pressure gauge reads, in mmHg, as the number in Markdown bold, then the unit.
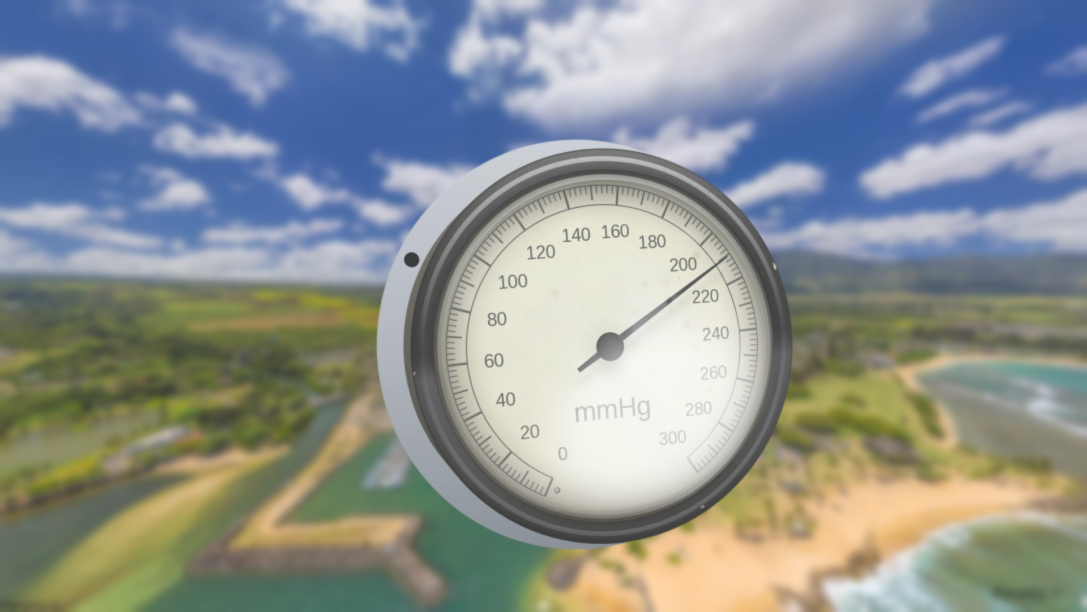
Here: **210** mmHg
